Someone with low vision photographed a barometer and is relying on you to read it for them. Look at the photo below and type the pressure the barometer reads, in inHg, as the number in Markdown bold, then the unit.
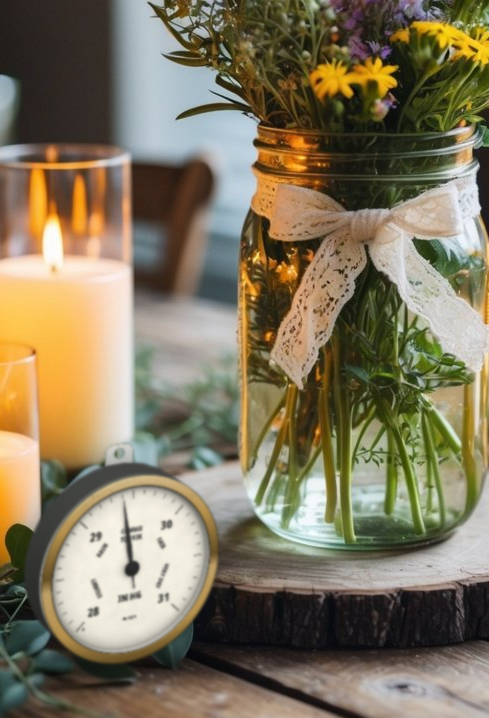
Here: **29.4** inHg
